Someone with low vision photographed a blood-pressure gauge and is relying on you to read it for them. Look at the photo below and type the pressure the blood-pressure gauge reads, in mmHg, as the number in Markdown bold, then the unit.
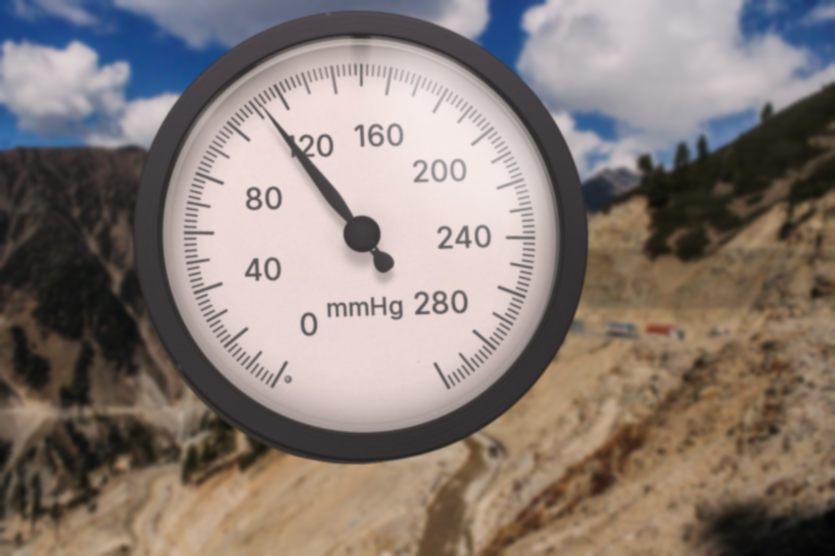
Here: **112** mmHg
